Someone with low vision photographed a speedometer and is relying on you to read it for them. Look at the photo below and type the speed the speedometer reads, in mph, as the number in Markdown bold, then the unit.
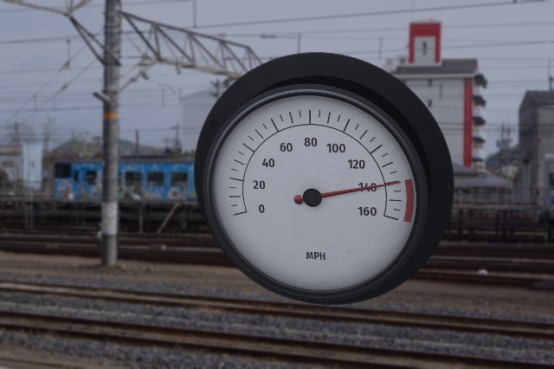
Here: **140** mph
